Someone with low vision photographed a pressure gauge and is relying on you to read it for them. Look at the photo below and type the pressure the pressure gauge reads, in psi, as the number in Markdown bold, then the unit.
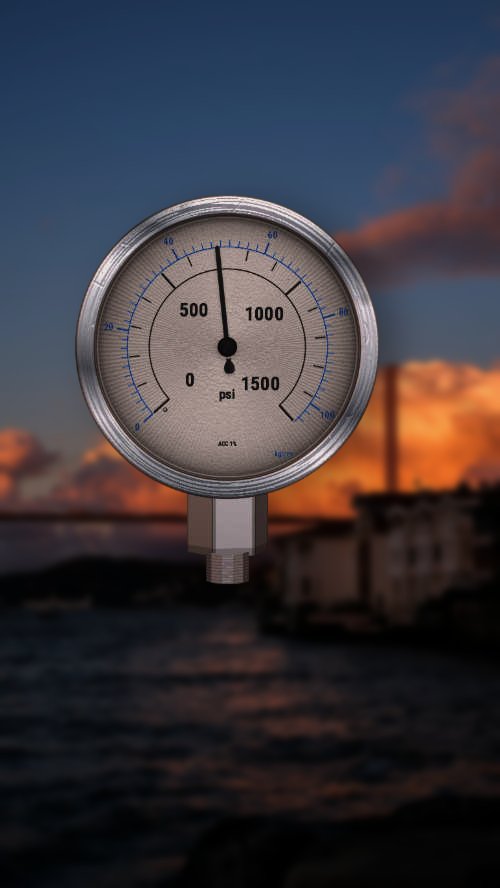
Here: **700** psi
